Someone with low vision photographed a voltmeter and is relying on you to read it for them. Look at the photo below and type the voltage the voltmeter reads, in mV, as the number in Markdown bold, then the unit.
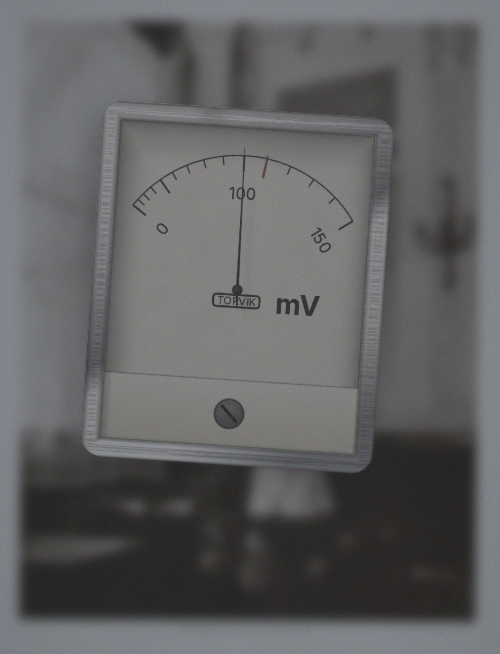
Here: **100** mV
